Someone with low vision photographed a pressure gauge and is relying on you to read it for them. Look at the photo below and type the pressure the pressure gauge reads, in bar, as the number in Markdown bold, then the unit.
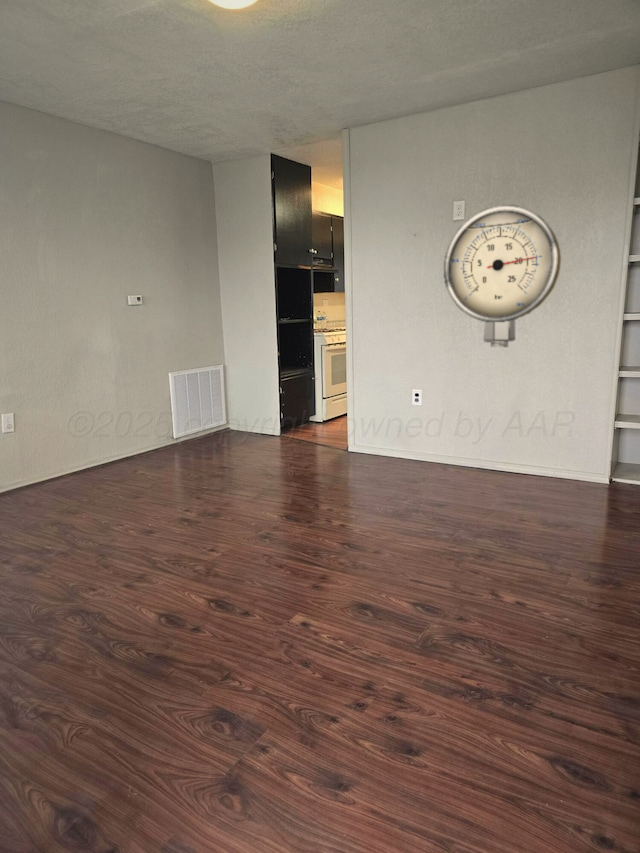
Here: **20** bar
